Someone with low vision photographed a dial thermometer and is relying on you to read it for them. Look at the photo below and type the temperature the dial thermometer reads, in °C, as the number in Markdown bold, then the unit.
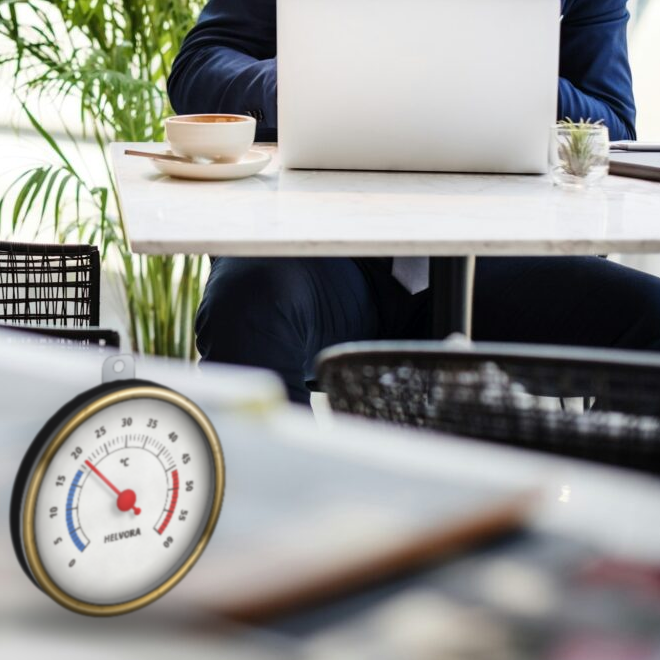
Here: **20** °C
